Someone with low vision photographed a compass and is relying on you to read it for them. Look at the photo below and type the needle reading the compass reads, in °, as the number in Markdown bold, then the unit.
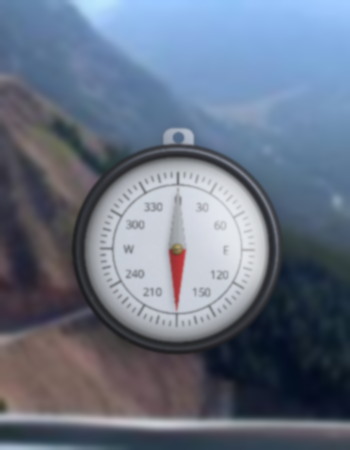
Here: **180** °
